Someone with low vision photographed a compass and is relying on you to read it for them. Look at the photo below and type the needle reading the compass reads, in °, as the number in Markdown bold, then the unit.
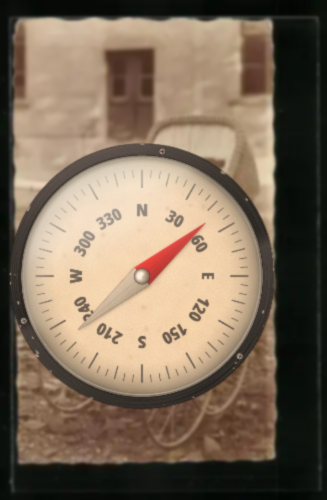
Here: **50** °
